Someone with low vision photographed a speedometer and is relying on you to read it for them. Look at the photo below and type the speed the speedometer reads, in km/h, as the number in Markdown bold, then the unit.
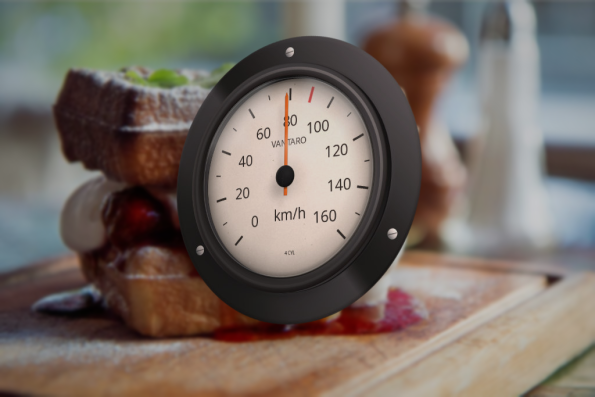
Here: **80** km/h
